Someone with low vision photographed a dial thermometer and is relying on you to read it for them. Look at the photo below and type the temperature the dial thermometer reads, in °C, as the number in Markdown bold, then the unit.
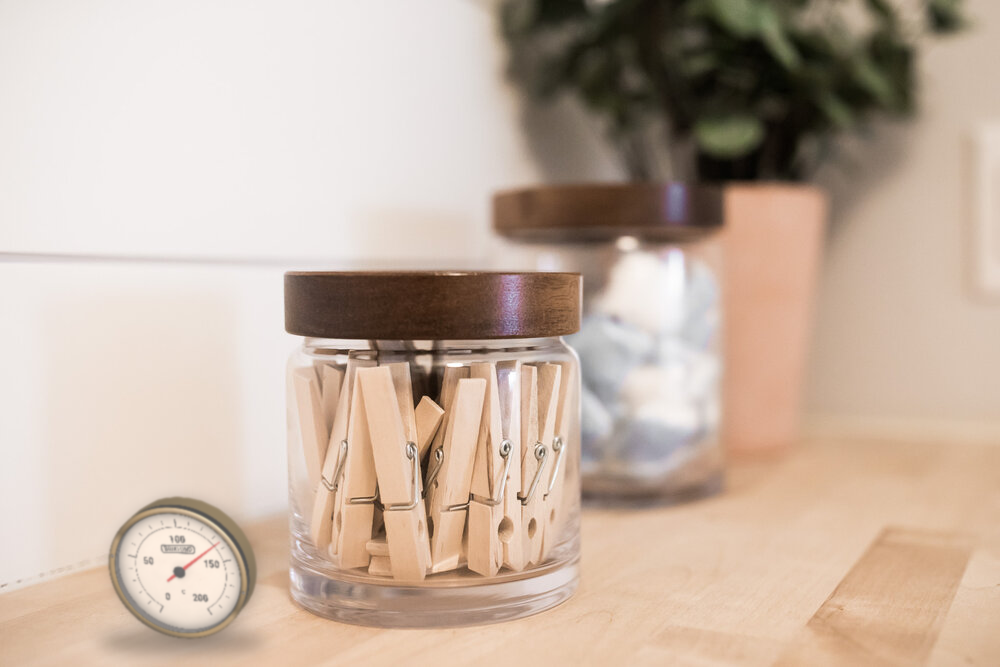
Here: **135** °C
